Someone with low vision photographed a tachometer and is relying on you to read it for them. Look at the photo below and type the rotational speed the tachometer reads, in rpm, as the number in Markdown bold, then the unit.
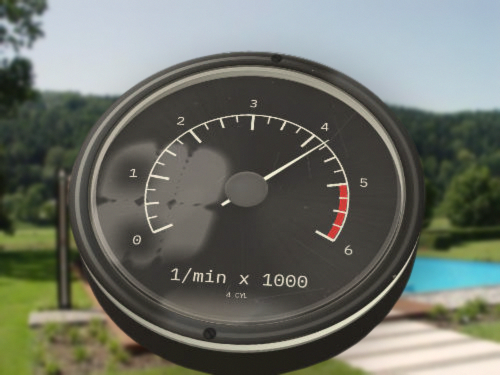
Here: **4250** rpm
